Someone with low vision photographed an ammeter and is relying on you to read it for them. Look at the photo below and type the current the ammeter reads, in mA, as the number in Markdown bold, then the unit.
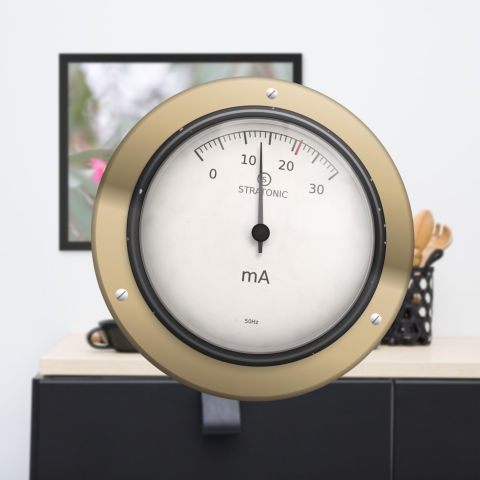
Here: **13** mA
